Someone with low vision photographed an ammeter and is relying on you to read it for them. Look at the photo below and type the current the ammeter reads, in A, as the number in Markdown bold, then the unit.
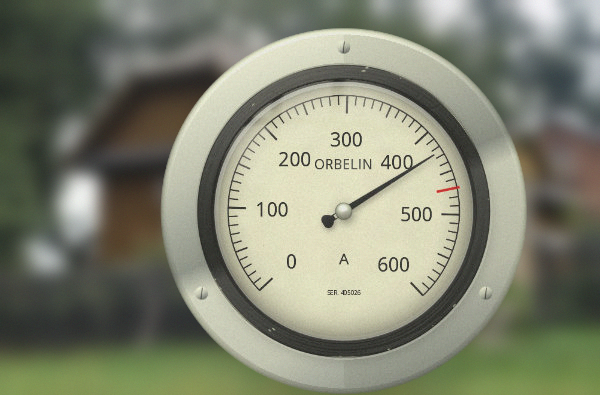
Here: **425** A
